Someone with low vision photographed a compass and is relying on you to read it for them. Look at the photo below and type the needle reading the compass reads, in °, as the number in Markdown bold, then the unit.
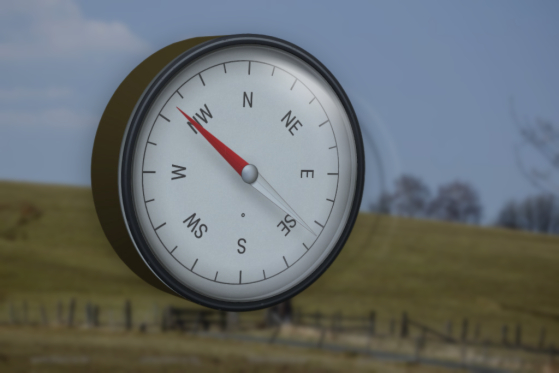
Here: **307.5** °
